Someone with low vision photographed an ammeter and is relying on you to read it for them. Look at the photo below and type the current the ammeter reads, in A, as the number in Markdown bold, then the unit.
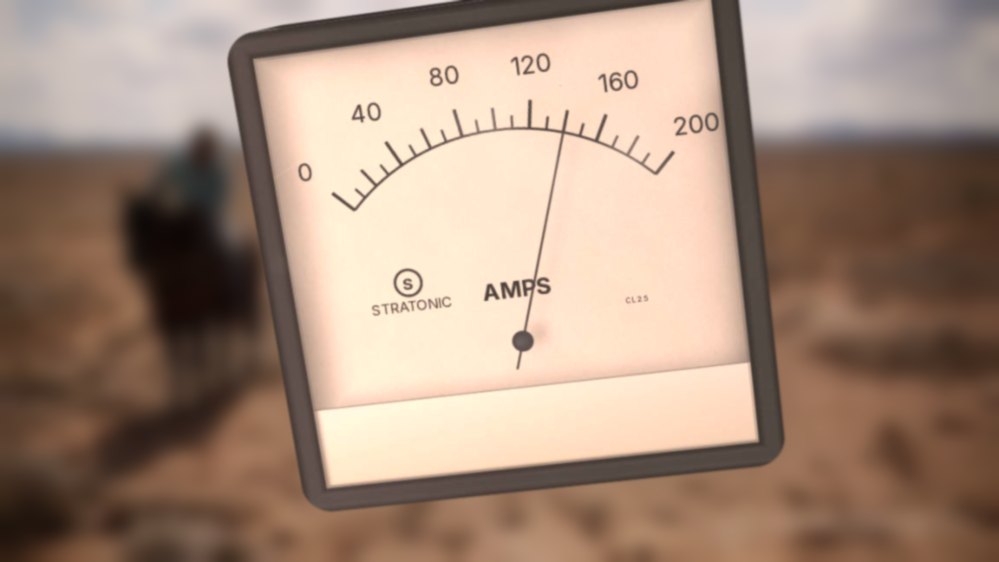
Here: **140** A
